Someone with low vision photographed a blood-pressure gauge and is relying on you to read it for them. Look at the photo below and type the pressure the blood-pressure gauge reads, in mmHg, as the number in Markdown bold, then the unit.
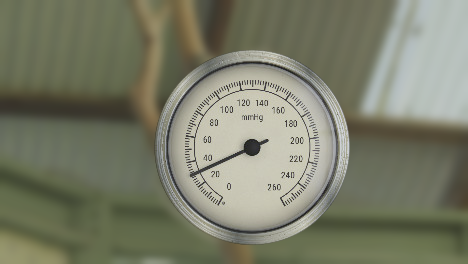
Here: **30** mmHg
